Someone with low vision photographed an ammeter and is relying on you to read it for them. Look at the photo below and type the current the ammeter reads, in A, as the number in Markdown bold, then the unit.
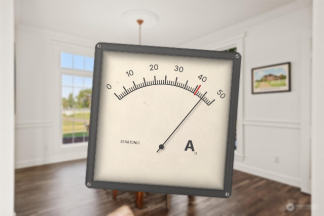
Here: **45** A
